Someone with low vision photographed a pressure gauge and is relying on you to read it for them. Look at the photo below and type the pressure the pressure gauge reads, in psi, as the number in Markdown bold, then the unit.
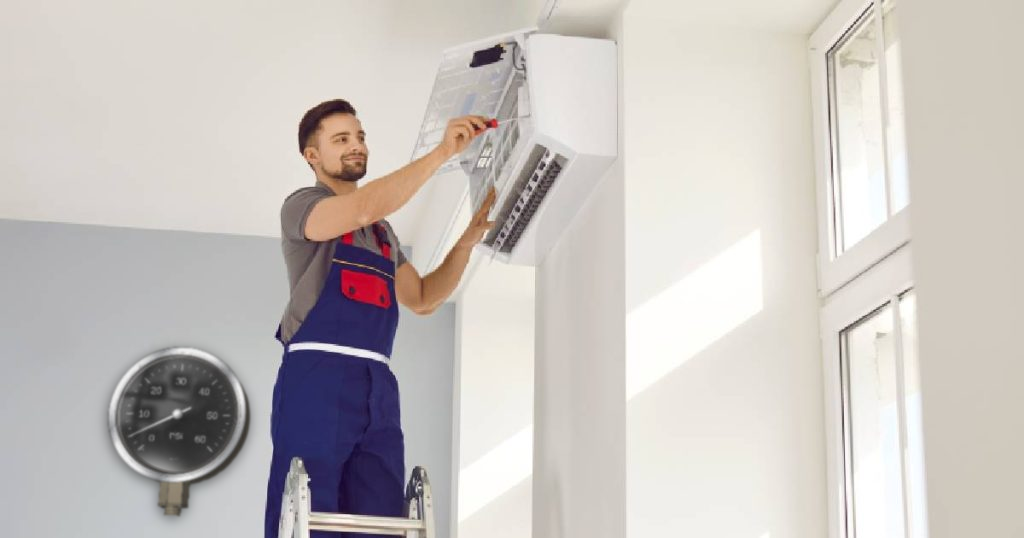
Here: **4** psi
